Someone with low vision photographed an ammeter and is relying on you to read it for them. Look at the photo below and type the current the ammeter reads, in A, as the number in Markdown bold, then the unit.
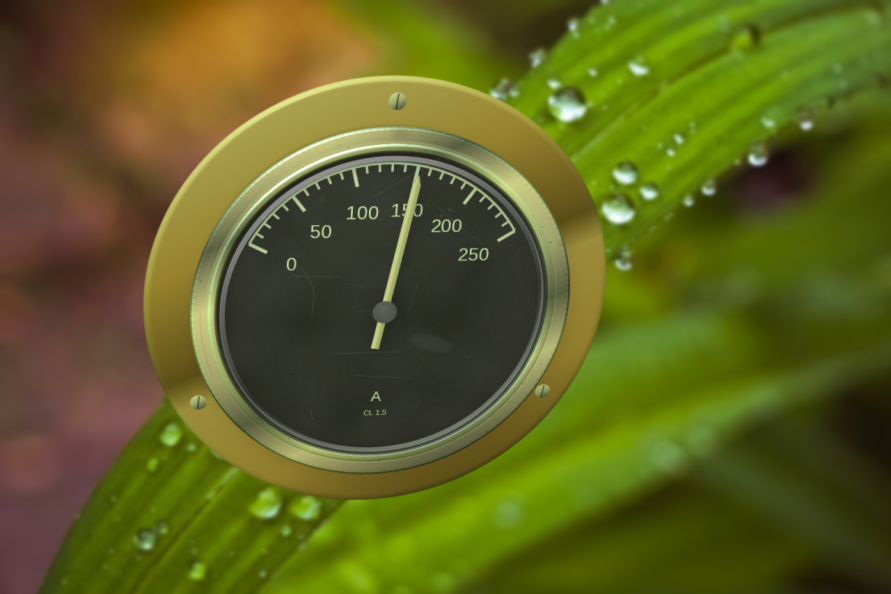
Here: **150** A
